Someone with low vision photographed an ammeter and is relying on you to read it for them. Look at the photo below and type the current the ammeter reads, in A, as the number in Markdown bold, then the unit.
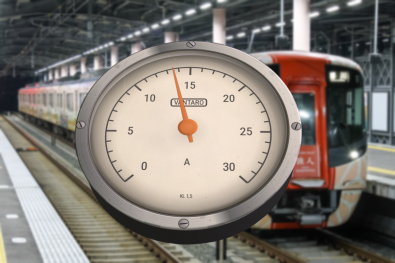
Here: **13.5** A
